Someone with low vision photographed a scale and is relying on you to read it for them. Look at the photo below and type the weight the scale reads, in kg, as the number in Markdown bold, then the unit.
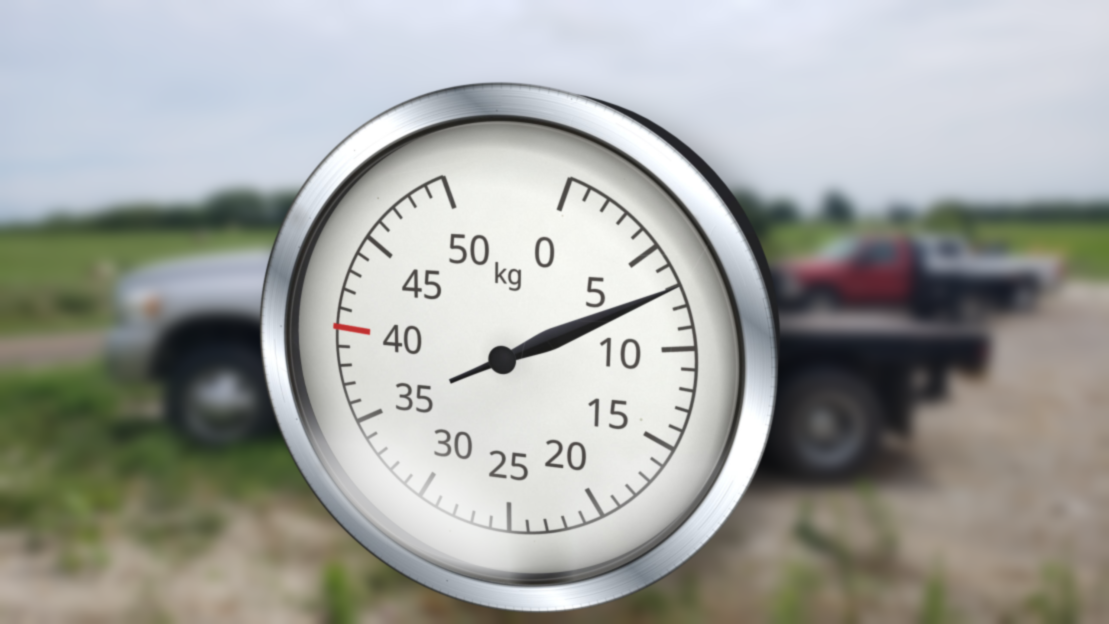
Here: **7** kg
